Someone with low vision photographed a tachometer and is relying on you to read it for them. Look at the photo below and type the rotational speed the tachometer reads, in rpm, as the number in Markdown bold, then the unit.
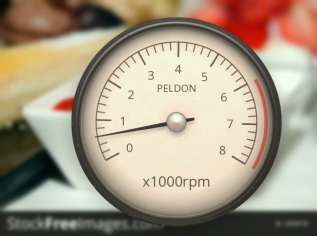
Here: **600** rpm
